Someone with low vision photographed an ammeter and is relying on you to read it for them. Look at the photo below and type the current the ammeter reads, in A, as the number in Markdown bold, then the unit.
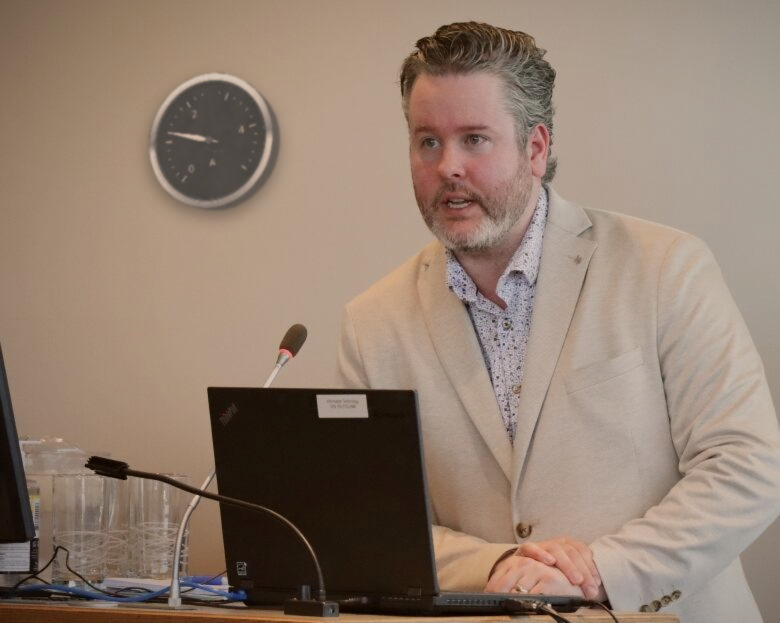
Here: **1.2** A
